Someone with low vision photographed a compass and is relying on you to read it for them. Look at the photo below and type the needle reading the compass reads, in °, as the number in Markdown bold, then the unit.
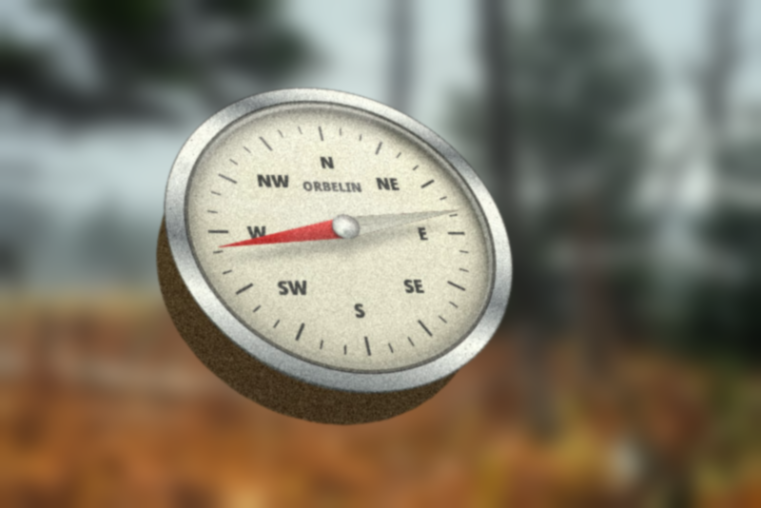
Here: **260** °
